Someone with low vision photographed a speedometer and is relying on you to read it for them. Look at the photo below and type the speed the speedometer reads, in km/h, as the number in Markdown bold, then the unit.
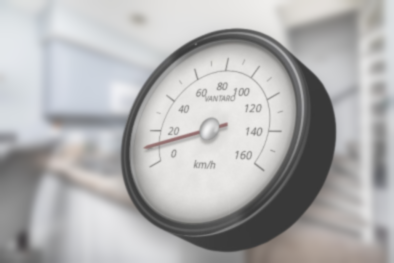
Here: **10** km/h
